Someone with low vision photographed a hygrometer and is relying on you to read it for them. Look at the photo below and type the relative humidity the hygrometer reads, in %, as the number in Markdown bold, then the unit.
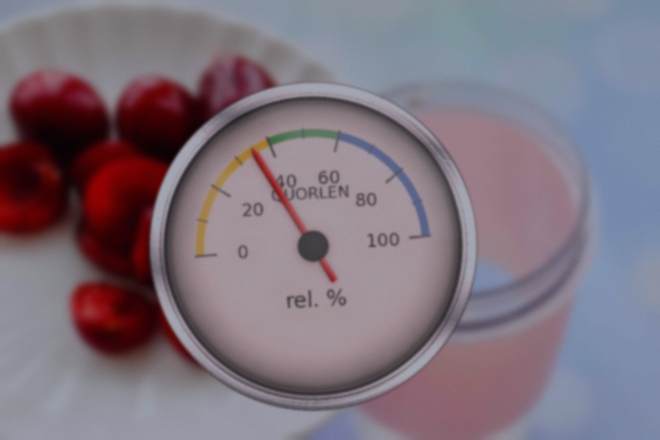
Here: **35** %
